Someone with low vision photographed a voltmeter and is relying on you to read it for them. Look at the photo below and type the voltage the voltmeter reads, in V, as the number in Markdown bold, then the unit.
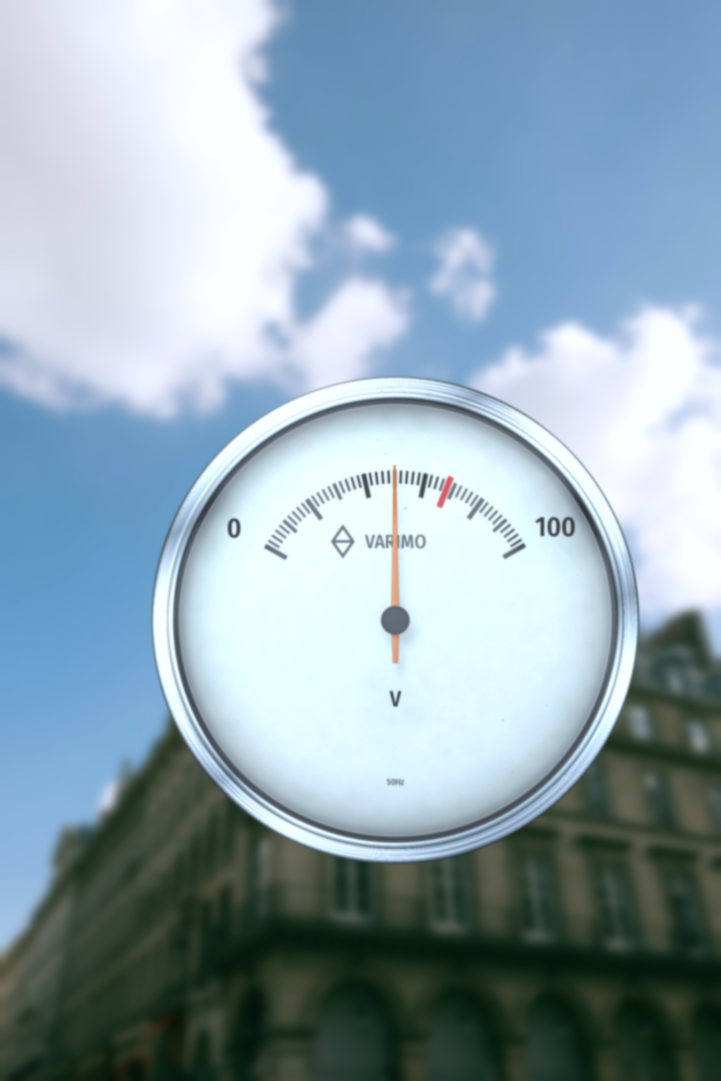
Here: **50** V
